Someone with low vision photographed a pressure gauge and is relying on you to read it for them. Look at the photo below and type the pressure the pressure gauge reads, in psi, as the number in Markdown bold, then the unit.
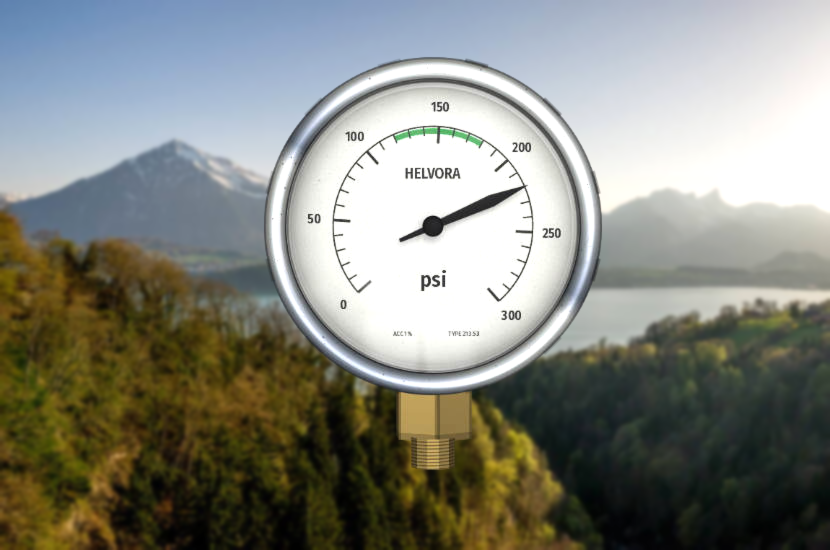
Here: **220** psi
